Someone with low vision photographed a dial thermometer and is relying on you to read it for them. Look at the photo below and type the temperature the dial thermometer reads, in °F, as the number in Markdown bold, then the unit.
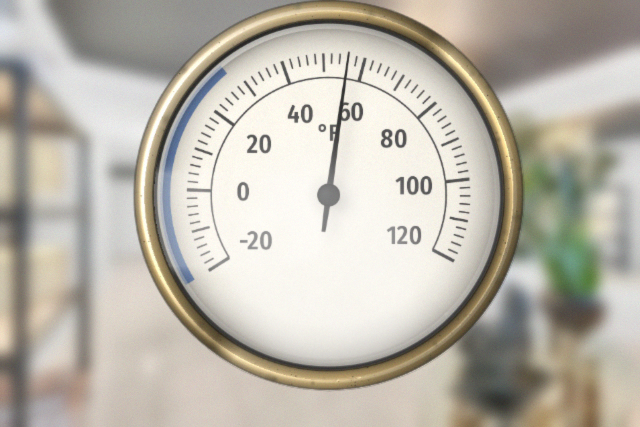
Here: **56** °F
